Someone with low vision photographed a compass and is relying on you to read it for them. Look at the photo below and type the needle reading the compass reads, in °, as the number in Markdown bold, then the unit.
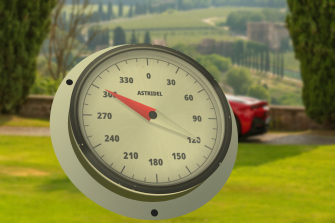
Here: **300** °
